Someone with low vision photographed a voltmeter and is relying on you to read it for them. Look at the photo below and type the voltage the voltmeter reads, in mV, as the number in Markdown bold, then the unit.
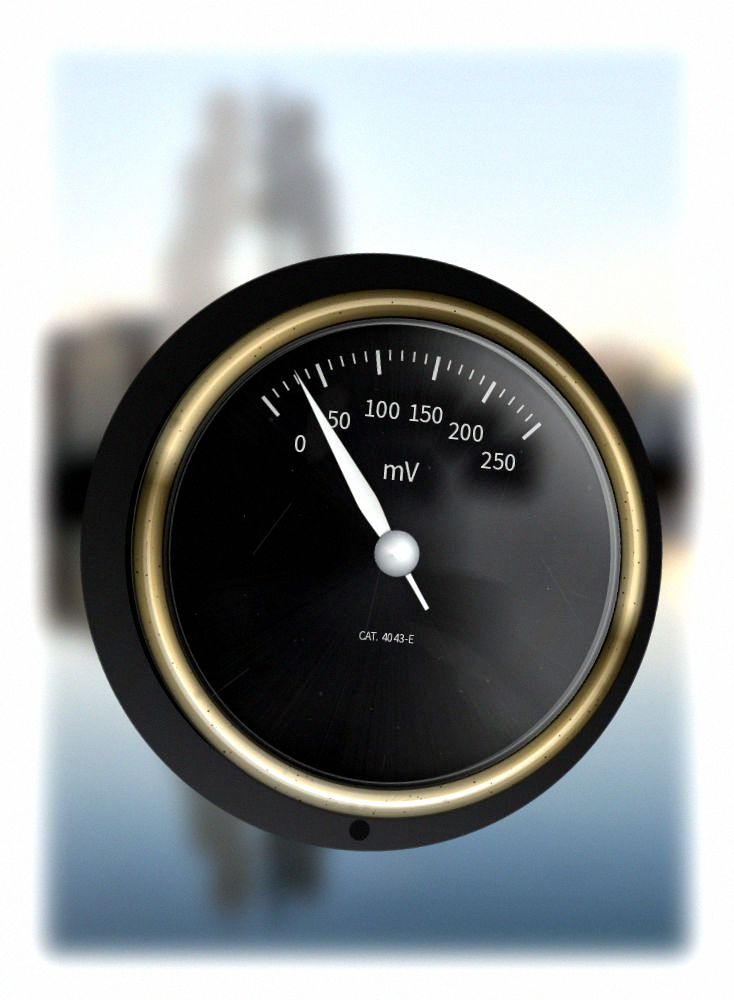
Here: **30** mV
